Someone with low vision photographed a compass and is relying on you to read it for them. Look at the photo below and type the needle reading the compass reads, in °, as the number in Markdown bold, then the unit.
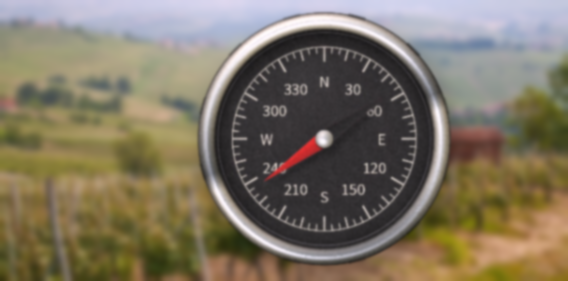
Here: **235** °
